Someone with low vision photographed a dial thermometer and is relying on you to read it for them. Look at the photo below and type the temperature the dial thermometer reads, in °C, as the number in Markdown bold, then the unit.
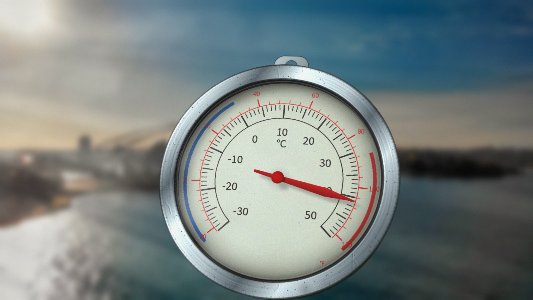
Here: **41** °C
